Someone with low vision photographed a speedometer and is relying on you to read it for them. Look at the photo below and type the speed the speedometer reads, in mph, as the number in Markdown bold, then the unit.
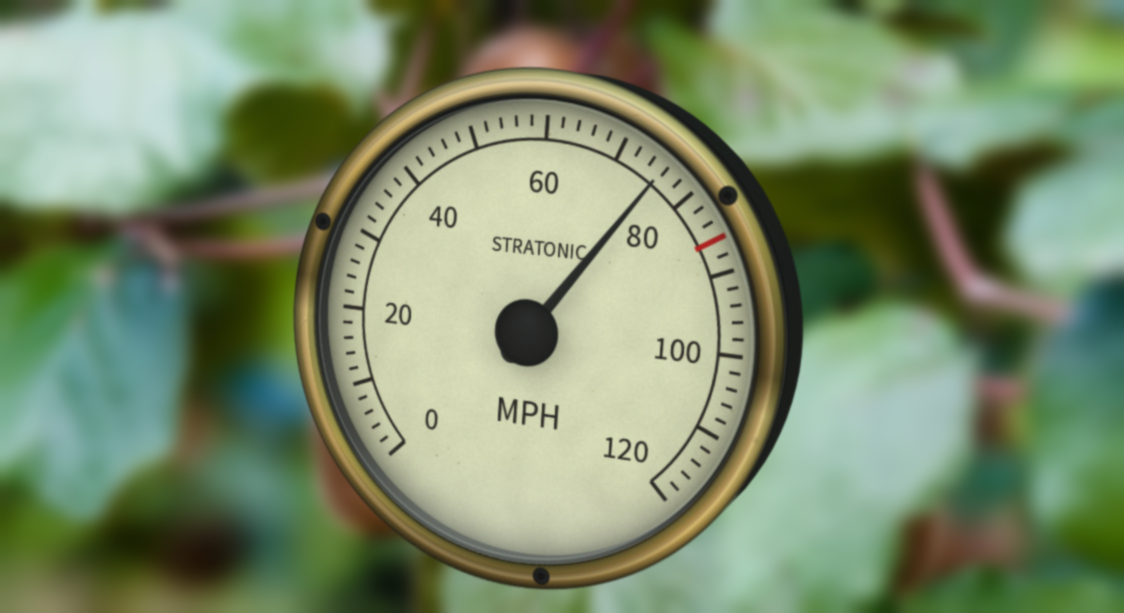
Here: **76** mph
